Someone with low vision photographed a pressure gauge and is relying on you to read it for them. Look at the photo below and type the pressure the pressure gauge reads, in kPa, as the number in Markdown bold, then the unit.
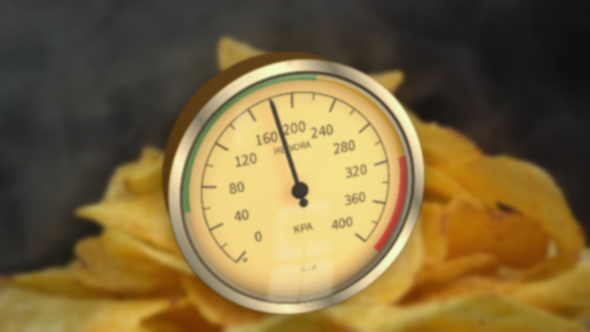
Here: **180** kPa
